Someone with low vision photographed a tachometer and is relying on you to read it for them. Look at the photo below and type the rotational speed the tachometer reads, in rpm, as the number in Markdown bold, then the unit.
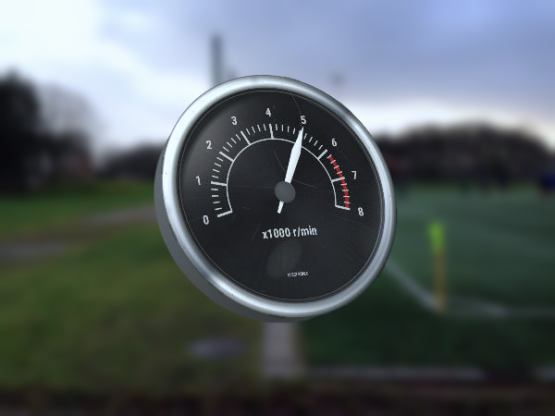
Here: **5000** rpm
